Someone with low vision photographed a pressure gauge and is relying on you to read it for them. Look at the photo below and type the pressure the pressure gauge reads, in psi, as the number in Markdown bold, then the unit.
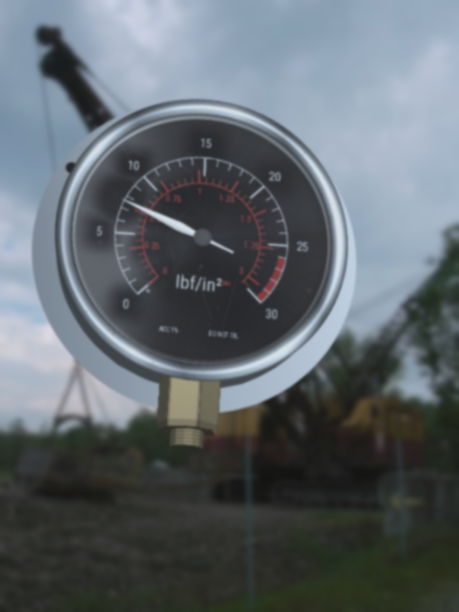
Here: **7.5** psi
